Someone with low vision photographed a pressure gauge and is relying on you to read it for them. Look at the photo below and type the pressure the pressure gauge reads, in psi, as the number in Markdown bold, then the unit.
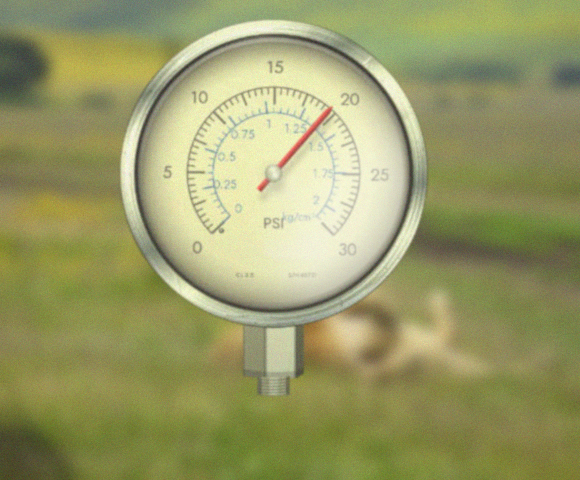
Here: **19.5** psi
